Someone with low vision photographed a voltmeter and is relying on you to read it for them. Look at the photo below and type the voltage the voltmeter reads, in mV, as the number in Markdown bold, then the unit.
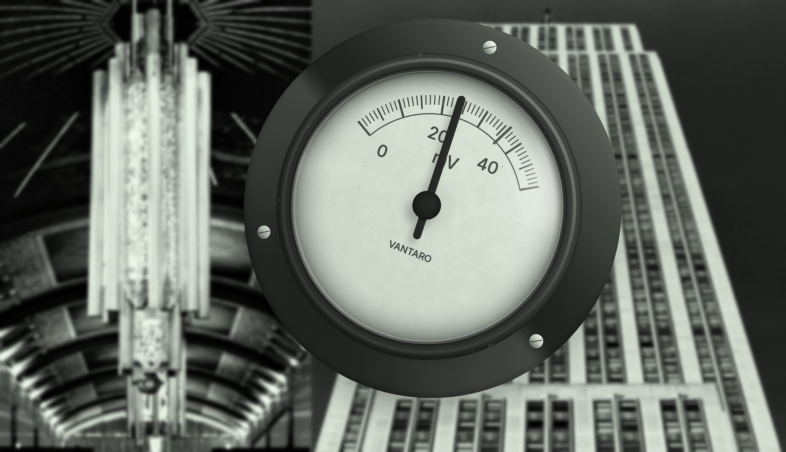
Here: **24** mV
